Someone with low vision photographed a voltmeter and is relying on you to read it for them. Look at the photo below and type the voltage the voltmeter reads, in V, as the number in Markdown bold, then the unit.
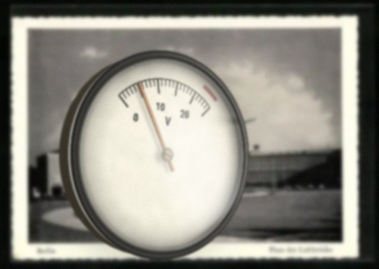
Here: **5** V
